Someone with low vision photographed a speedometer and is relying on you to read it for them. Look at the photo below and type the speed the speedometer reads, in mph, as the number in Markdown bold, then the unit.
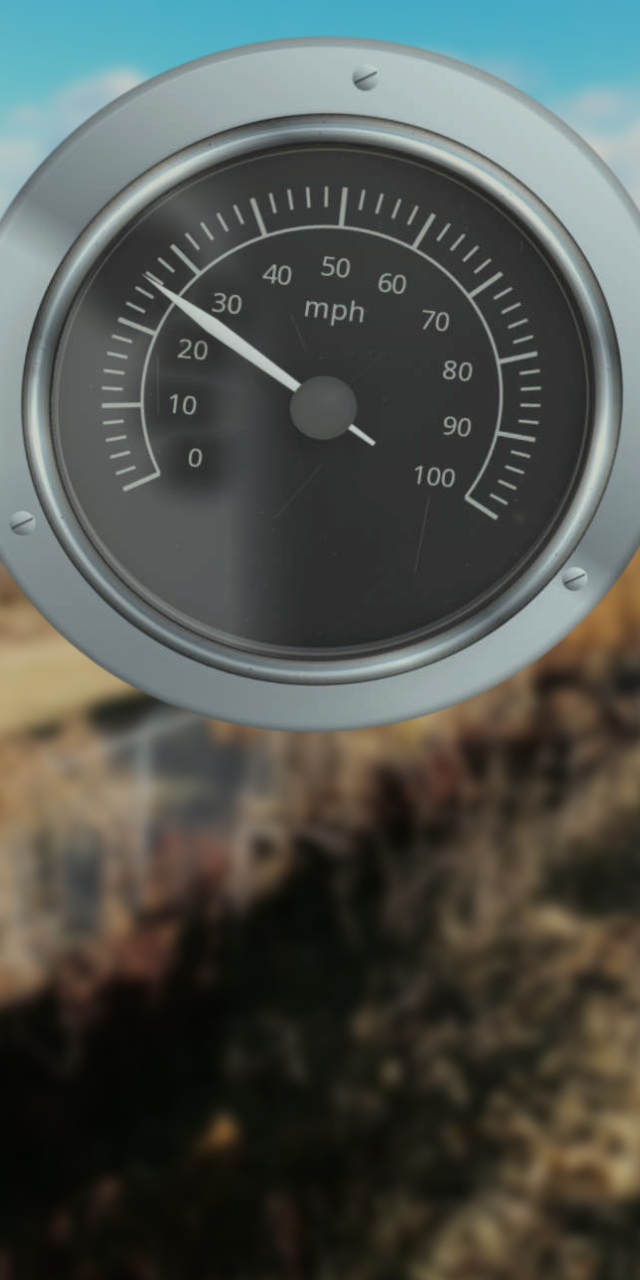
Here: **26** mph
